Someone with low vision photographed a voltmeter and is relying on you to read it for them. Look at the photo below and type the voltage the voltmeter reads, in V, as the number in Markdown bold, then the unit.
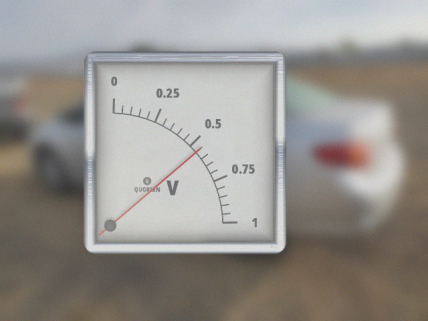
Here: **0.55** V
